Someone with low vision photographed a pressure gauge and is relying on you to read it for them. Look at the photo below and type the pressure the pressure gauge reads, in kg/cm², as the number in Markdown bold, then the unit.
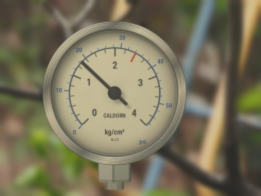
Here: **1.3** kg/cm²
